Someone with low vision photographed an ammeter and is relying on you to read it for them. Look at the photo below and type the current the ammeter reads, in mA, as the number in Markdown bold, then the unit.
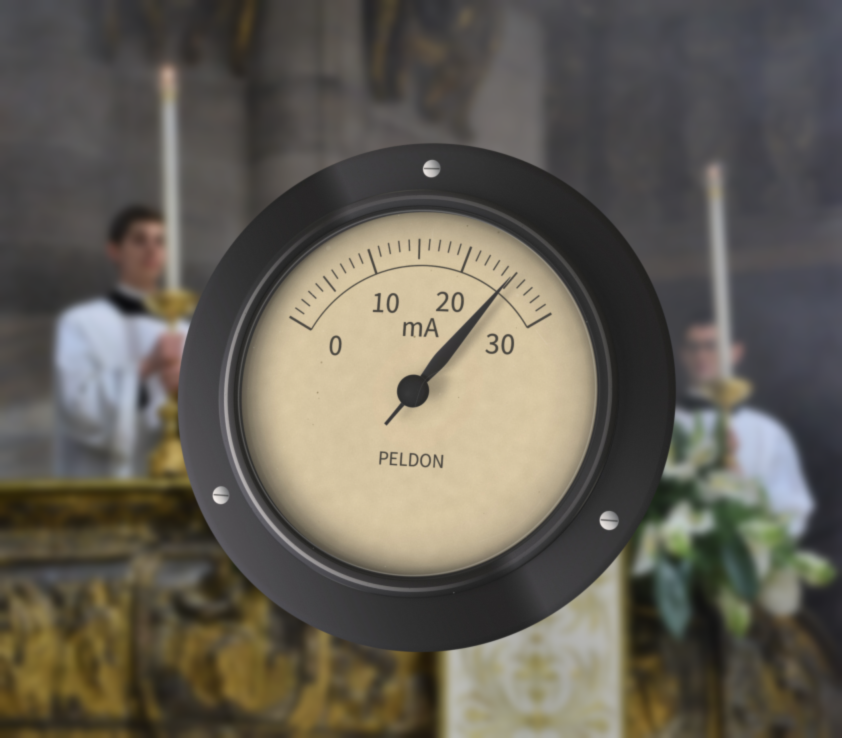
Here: **25** mA
